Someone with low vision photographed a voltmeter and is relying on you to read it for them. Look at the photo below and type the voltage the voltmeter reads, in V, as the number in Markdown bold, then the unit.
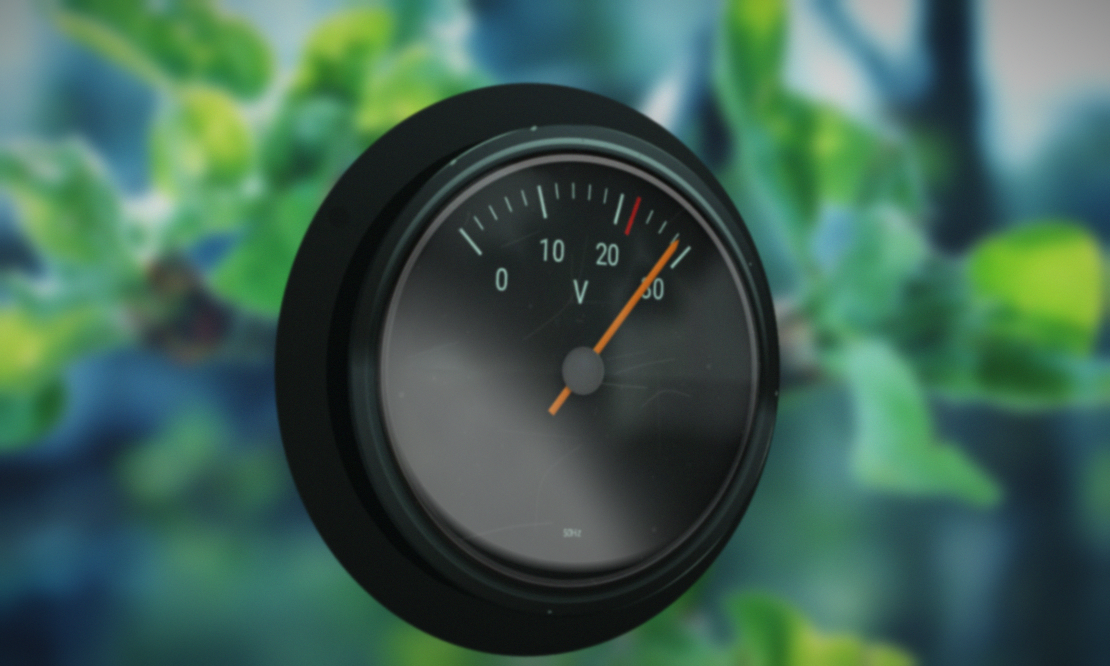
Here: **28** V
